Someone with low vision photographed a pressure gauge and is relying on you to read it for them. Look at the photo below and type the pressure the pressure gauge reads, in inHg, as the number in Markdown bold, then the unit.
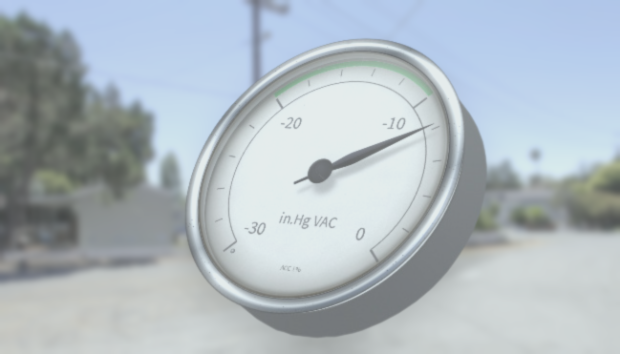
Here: **-8** inHg
